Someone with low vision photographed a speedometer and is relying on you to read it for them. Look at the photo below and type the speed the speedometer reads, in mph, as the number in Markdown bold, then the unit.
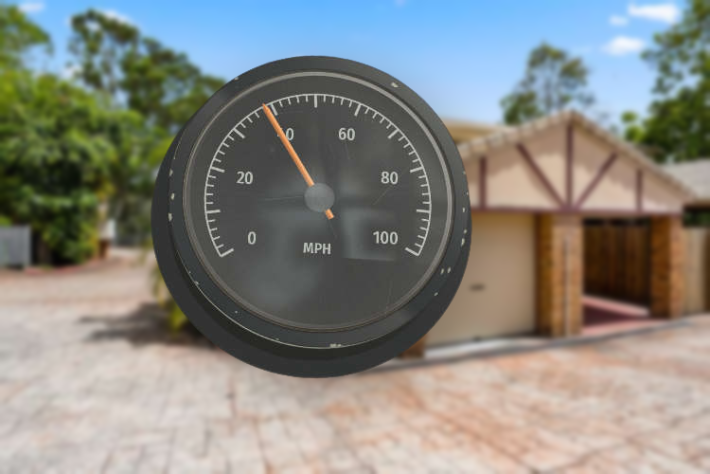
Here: **38** mph
